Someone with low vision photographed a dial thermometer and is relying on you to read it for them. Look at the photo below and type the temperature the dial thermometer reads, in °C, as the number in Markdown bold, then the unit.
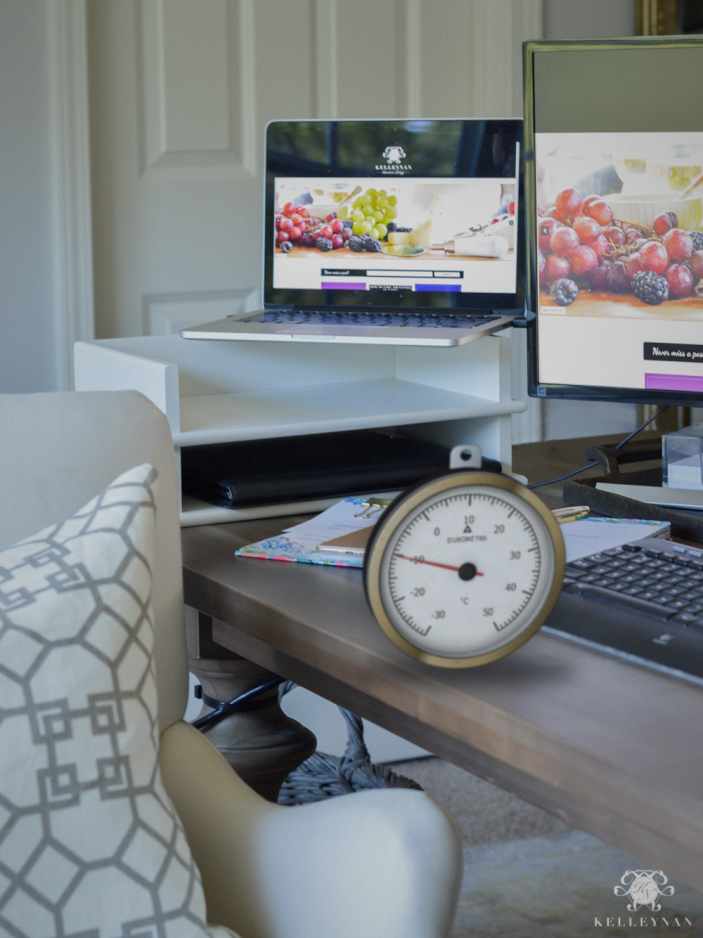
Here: **-10** °C
